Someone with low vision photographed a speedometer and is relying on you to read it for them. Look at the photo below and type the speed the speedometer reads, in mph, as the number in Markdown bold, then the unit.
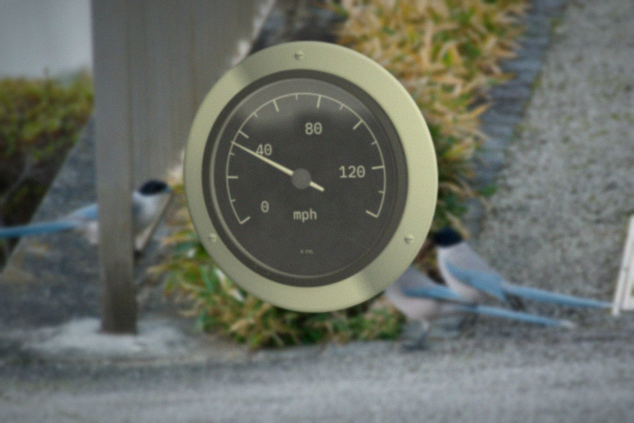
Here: **35** mph
